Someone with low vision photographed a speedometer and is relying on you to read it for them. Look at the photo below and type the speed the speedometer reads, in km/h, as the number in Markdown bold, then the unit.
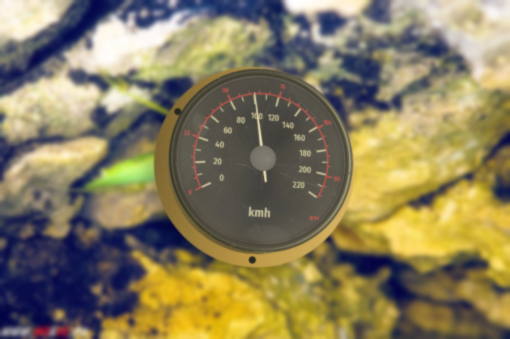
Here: **100** km/h
